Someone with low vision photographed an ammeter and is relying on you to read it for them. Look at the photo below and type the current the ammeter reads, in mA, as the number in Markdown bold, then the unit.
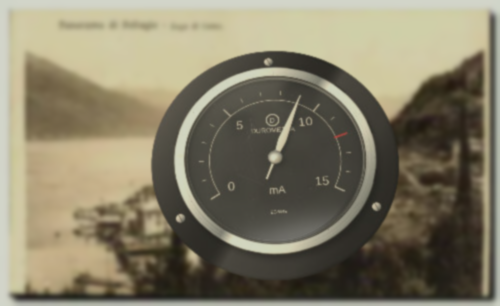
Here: **9** mA
